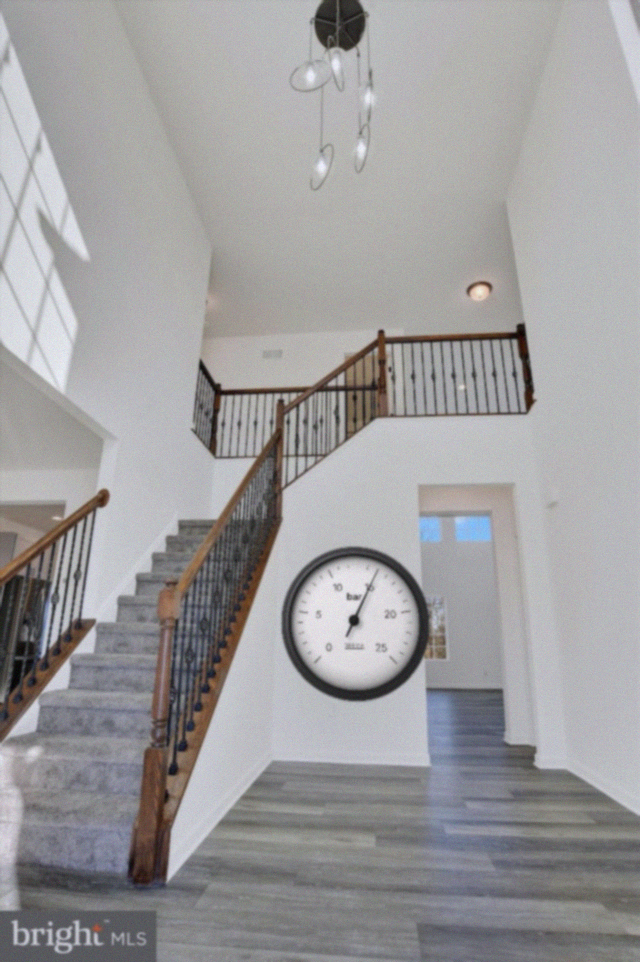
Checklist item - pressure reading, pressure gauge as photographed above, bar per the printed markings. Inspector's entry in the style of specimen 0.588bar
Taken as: 15bar
